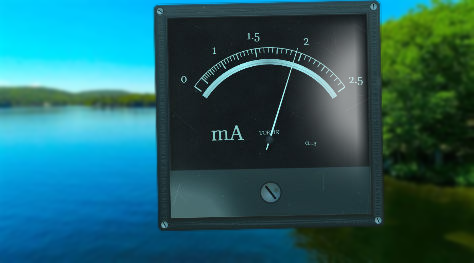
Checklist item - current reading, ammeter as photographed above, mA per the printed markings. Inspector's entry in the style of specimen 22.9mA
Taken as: 1.95mA
